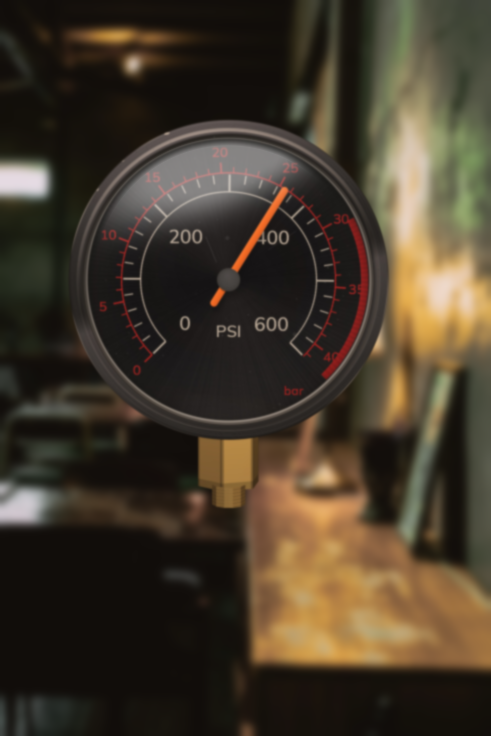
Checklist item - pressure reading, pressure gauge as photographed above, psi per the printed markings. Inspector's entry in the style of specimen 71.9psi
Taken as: 370psi
